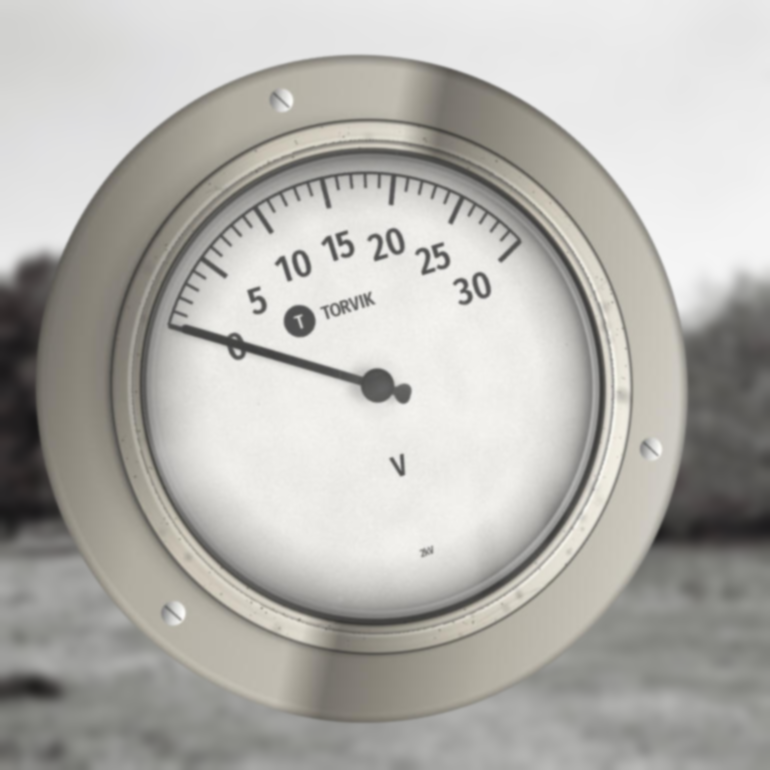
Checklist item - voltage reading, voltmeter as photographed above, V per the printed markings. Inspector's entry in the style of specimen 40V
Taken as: 0V
